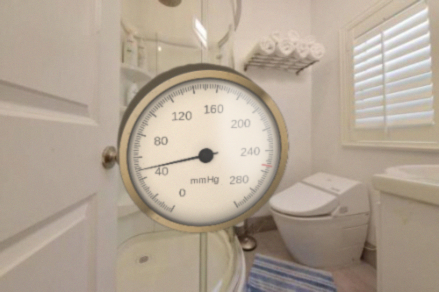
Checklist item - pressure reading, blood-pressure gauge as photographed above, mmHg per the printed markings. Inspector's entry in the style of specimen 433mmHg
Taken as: 50mmHg
